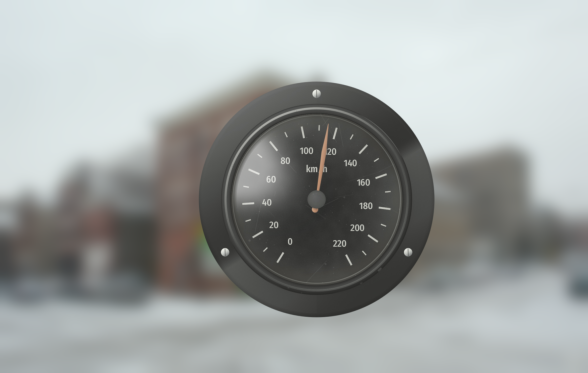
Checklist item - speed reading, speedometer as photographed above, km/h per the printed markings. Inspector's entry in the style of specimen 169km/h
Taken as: 115km/h
